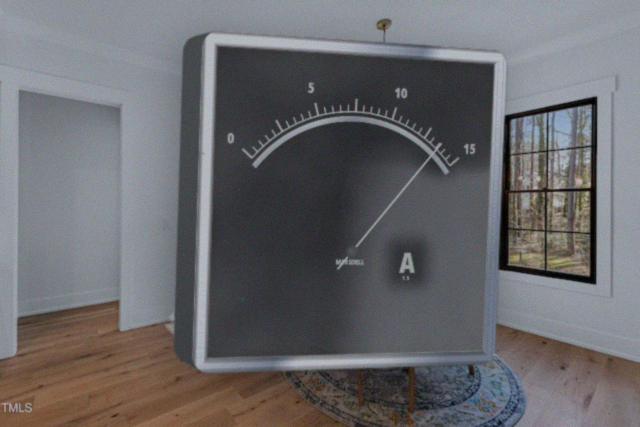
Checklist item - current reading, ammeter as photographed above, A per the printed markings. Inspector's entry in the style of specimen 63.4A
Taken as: 13.5A
